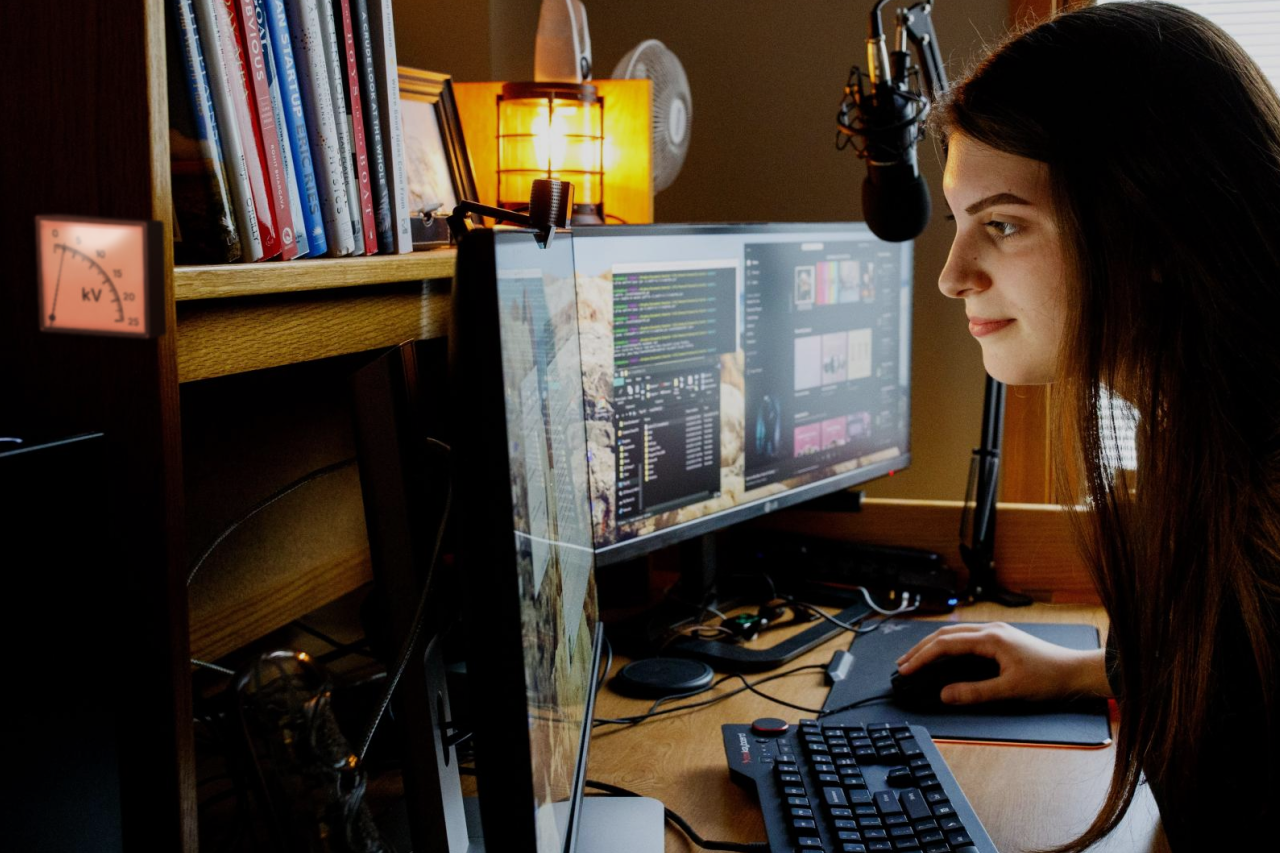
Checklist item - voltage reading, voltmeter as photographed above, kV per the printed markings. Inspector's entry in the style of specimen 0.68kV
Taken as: 2.5kV
